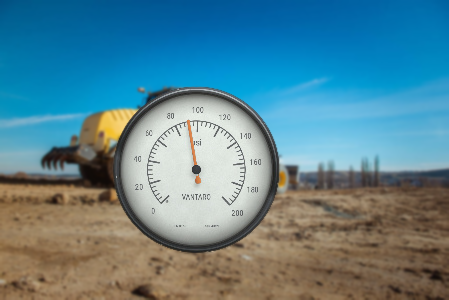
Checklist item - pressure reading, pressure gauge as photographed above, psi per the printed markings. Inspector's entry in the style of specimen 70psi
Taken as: 92psi
